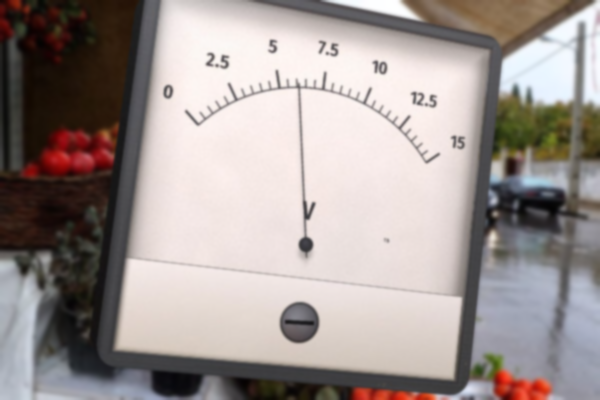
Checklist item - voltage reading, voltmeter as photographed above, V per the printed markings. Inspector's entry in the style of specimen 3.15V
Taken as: 6V
